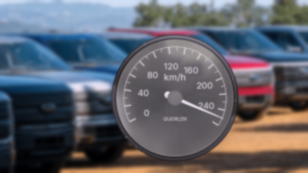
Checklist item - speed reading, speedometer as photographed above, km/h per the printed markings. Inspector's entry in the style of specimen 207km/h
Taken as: 250km/h
